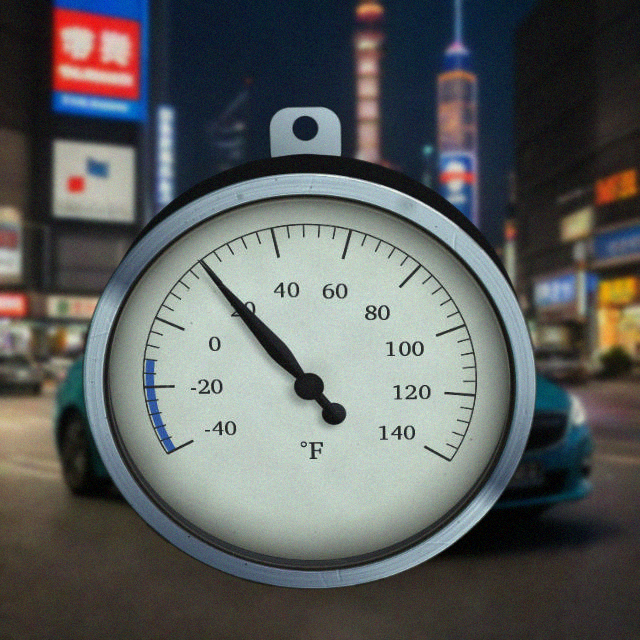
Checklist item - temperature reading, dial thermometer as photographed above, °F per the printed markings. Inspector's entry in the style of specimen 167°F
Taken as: 20°F
